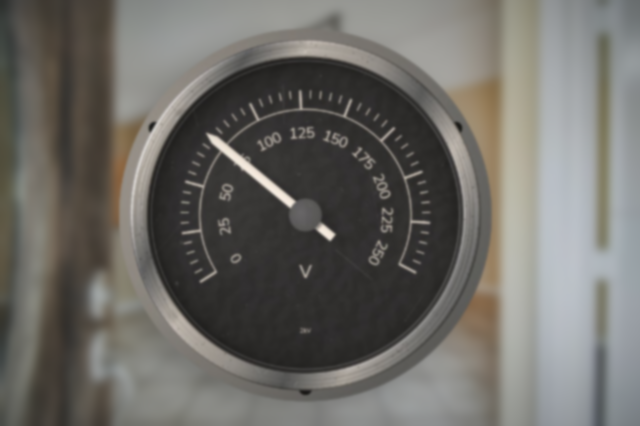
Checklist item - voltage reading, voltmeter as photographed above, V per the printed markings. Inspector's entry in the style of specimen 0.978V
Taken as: 75V
